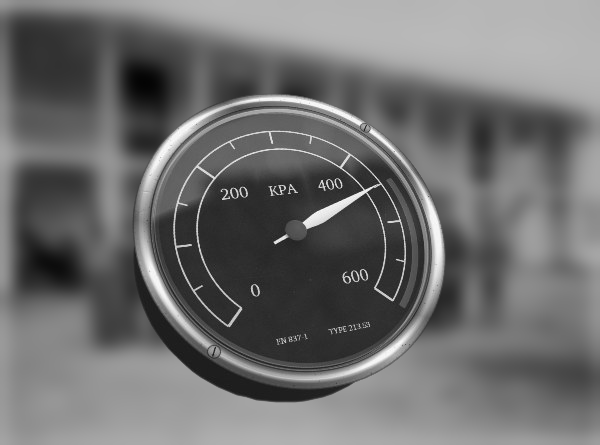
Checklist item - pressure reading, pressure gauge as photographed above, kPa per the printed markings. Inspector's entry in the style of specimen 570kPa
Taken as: 450kPa
